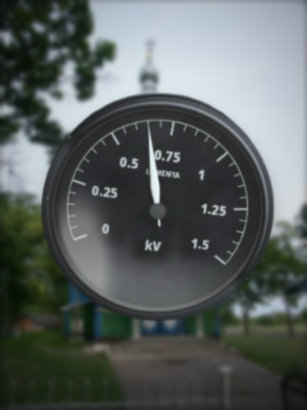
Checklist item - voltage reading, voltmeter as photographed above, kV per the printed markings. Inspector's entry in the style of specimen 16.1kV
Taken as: 0.65kV
